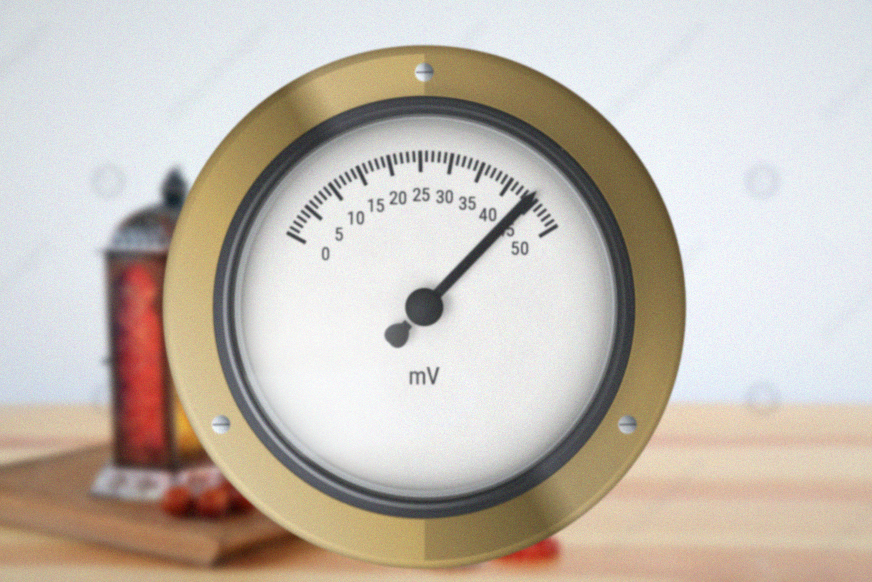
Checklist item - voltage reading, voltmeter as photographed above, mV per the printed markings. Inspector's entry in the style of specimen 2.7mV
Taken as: 44mV
